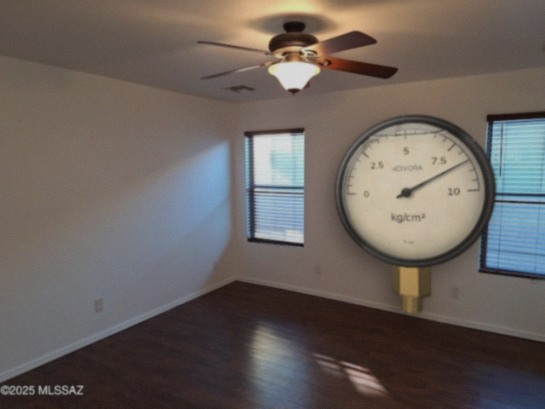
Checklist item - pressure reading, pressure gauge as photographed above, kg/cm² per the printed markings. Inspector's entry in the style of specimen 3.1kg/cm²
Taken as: 8.5kg/cm²
